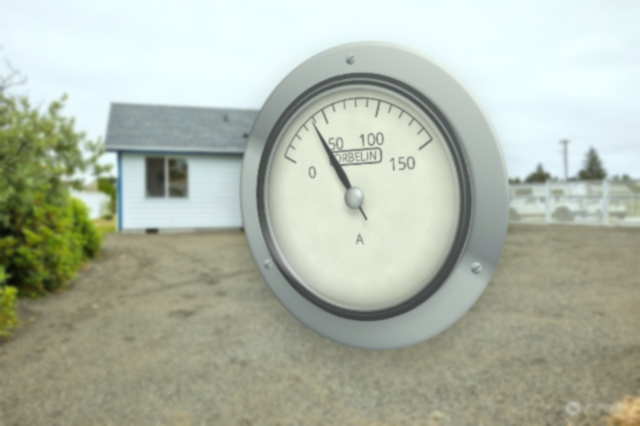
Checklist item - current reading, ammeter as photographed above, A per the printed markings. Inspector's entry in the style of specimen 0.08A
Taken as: 40A
